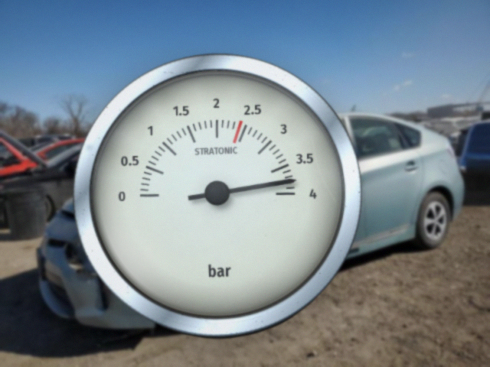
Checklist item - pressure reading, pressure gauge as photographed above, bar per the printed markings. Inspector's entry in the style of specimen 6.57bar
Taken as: 3.8bar
